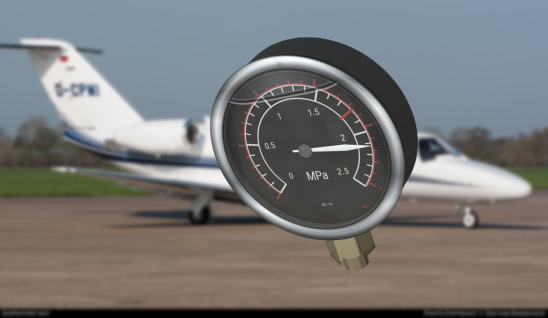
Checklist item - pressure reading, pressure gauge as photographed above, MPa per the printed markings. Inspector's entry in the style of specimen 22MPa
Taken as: 2.1MPa
